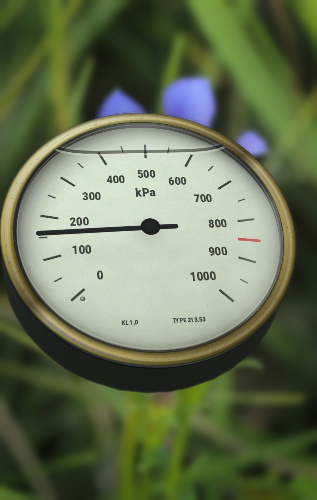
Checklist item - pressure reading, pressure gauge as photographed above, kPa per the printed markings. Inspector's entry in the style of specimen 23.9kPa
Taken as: 150kPa
